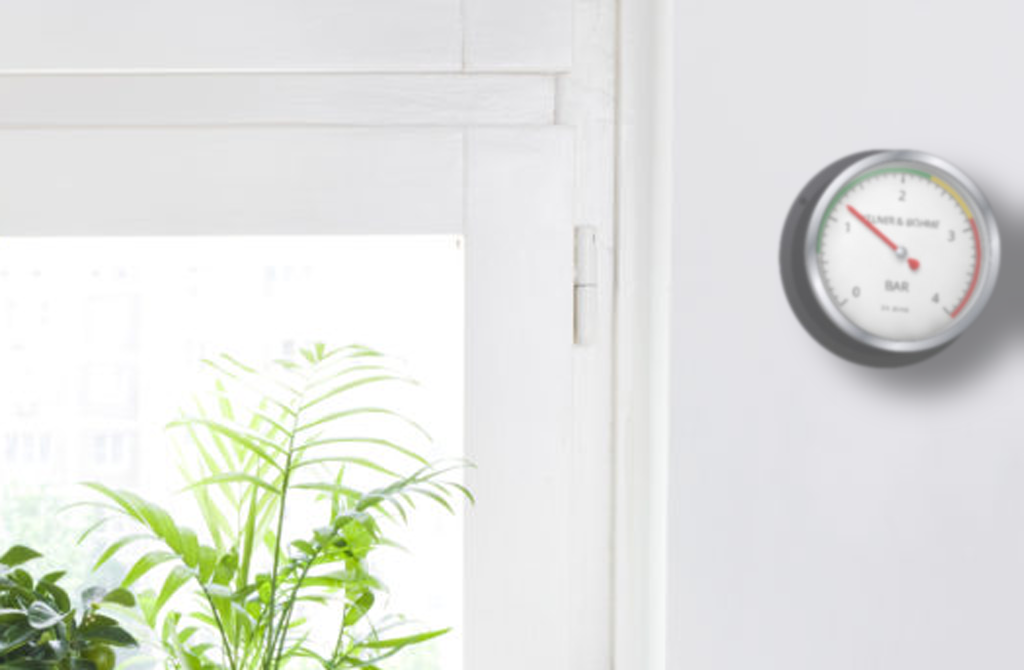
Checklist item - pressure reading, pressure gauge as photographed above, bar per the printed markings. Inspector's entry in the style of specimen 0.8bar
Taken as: 1.2bar
